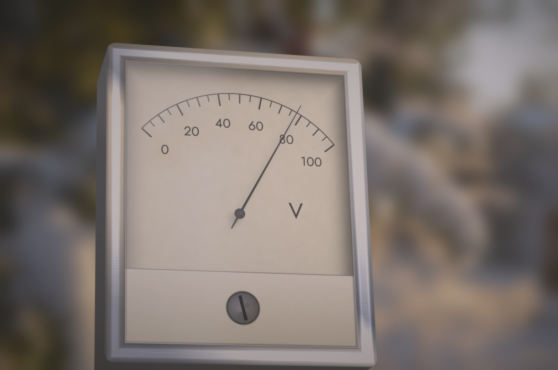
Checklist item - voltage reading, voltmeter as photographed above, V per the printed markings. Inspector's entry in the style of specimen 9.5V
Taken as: 77.5V
